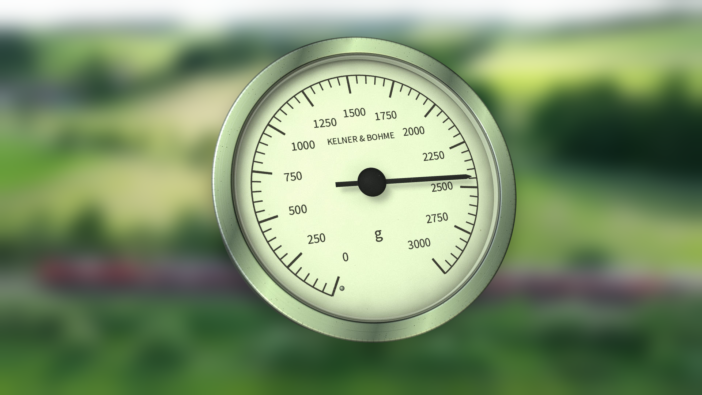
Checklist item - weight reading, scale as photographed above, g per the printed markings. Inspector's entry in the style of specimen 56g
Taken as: 2450g
